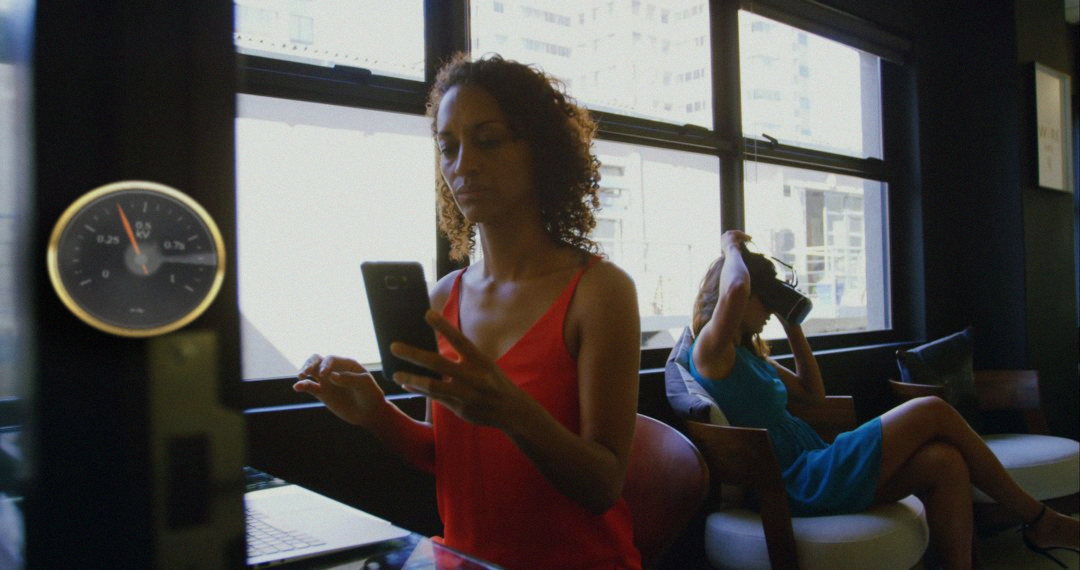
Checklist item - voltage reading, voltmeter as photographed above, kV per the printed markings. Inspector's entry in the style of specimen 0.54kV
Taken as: 0.4kV
